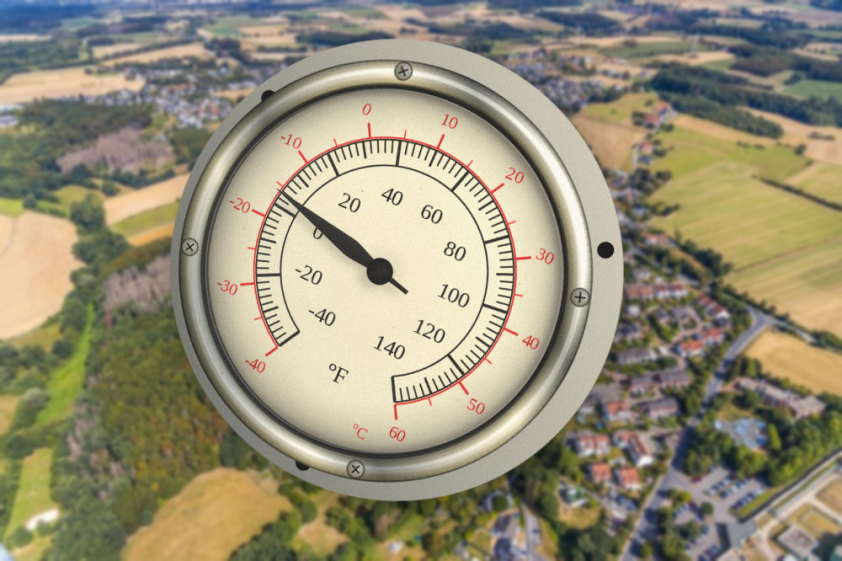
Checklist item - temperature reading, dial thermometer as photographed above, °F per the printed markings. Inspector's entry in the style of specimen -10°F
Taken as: 4°F
